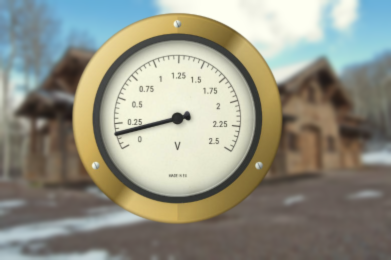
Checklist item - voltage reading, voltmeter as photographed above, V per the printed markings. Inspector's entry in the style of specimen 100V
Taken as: 0.15V
